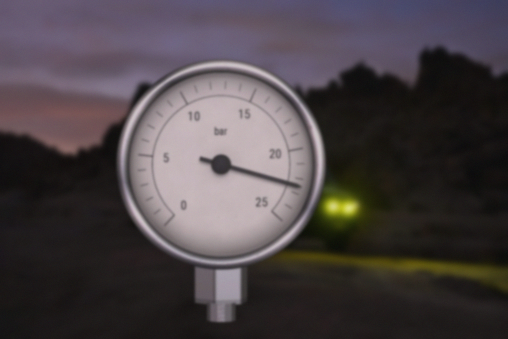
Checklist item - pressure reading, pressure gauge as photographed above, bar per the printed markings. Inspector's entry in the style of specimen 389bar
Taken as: 22.5bar
